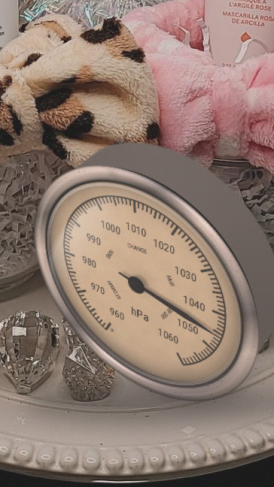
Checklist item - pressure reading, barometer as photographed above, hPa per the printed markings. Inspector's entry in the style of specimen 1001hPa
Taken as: 1045hPa
